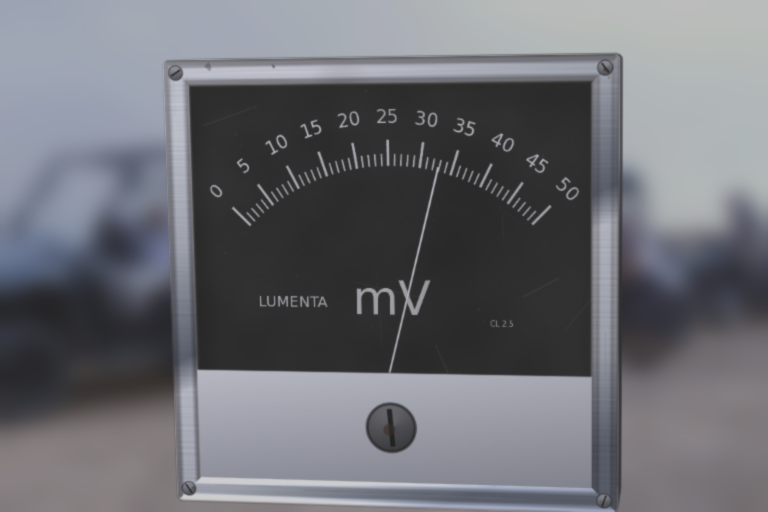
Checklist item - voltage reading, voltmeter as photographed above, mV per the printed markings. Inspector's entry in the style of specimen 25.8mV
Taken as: 33mV
